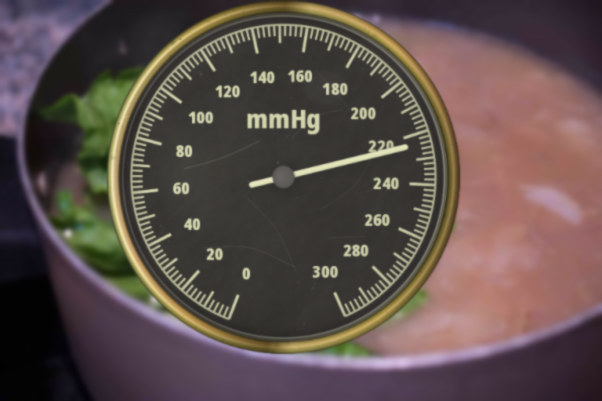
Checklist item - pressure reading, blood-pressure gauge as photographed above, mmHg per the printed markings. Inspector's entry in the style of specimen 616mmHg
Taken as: 224mmHg
